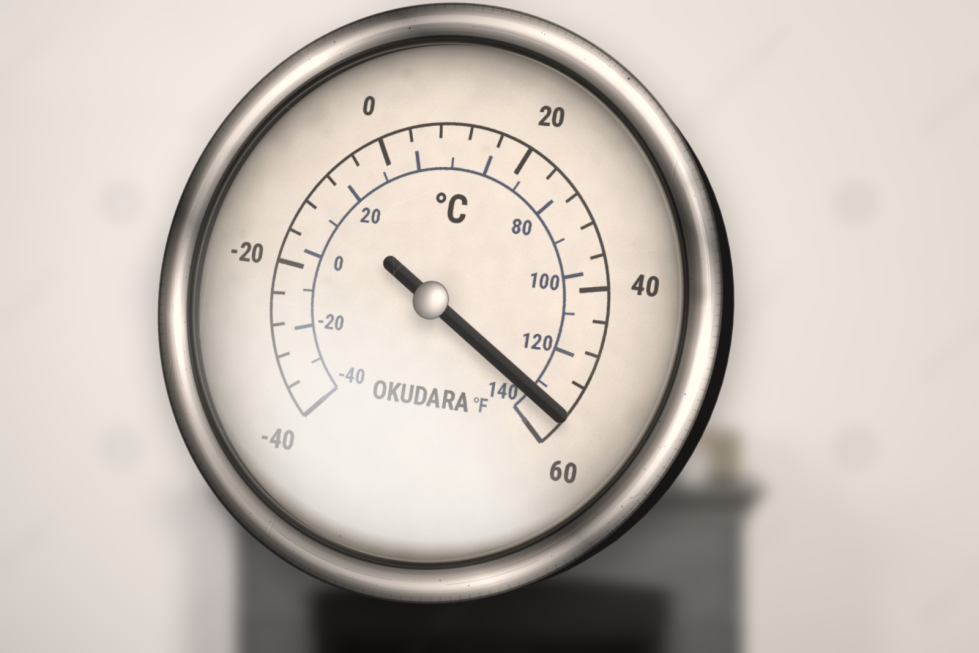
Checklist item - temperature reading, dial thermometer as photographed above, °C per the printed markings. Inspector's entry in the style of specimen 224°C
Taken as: 56°C
